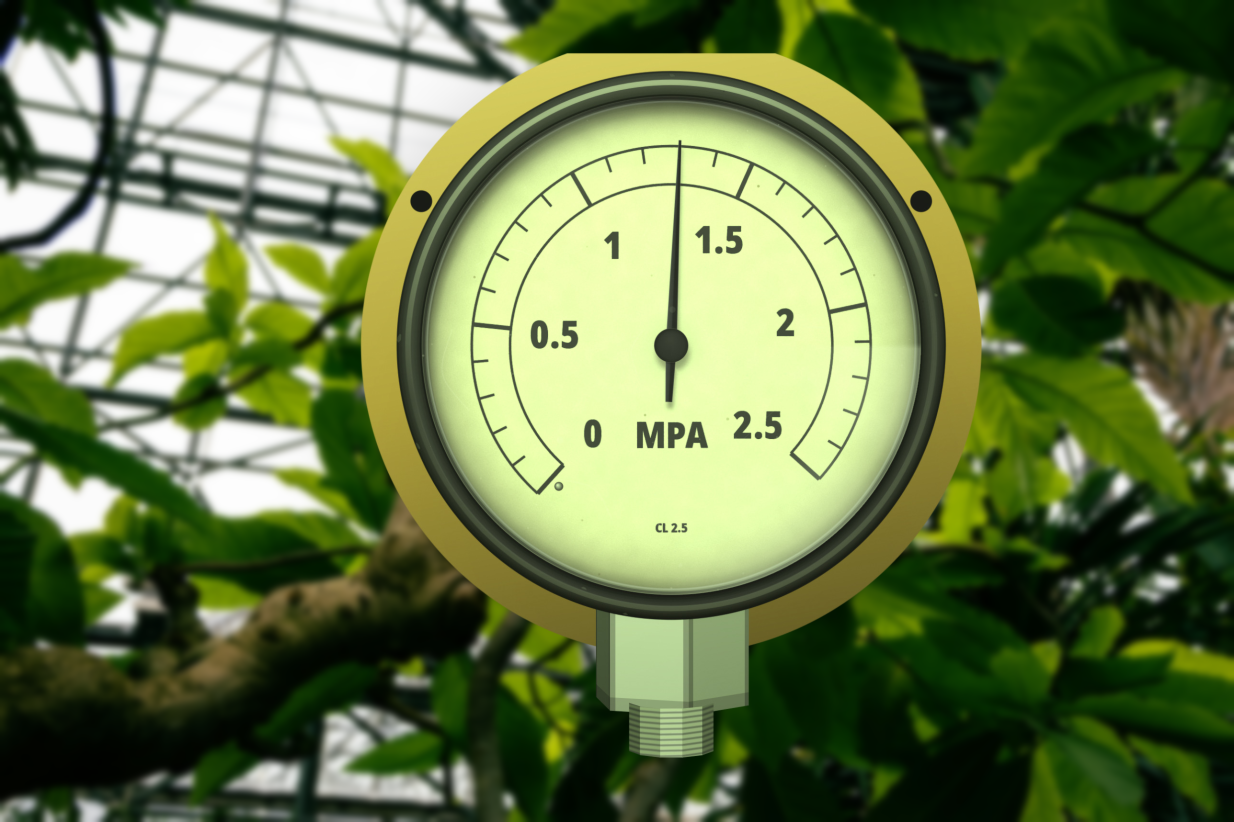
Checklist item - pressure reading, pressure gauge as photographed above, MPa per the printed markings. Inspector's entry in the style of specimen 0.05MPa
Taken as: 1.3MPa
